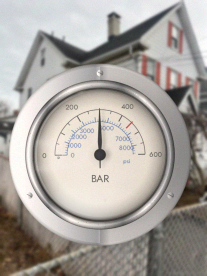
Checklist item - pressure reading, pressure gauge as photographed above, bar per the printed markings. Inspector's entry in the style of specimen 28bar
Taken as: 300bar
